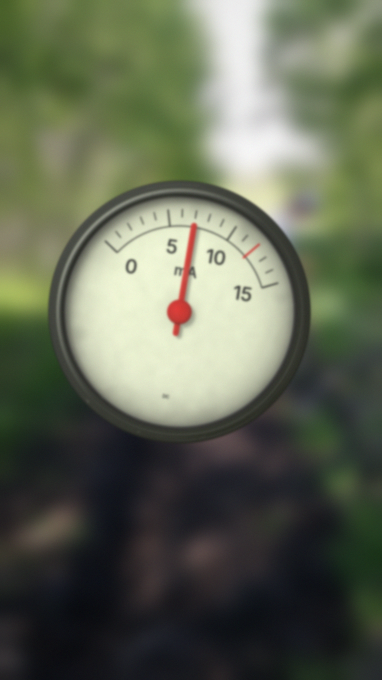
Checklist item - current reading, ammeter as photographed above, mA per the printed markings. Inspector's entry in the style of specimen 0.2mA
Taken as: 7mA
